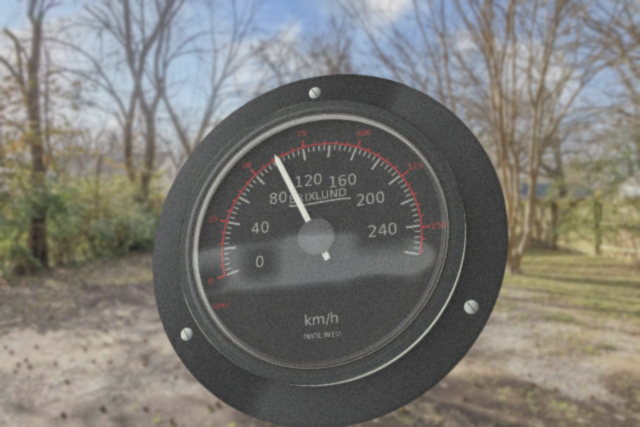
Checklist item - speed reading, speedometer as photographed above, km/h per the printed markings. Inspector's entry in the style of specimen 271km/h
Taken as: 100km/h
